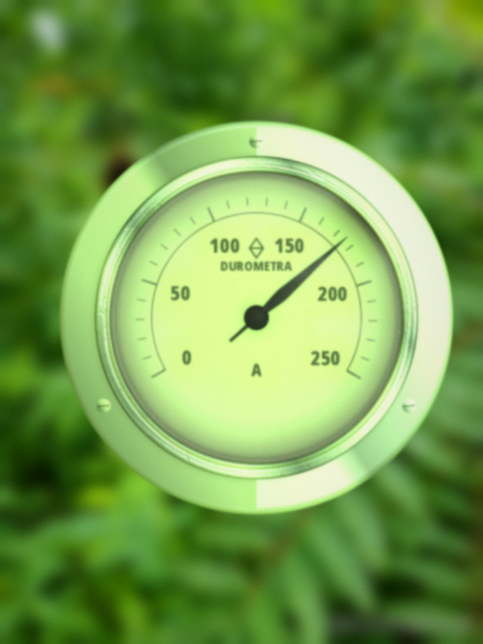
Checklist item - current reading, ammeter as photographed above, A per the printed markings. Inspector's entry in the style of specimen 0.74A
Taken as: 175A
